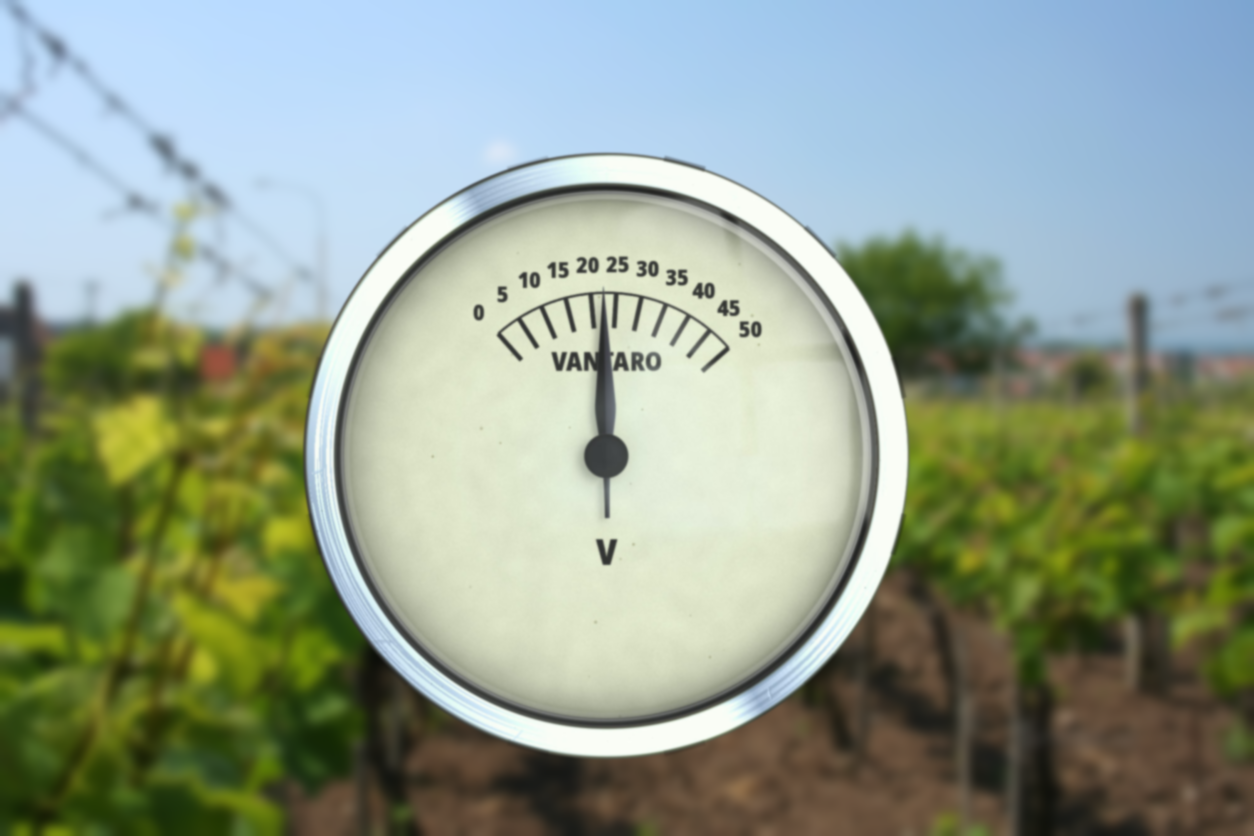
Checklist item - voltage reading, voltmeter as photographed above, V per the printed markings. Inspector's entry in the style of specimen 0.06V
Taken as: 22.5V
